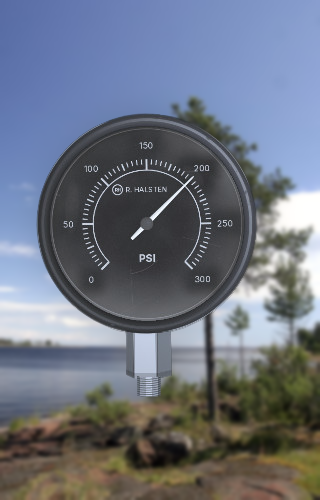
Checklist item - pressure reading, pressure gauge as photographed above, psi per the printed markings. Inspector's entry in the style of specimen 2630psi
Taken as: 200psi
